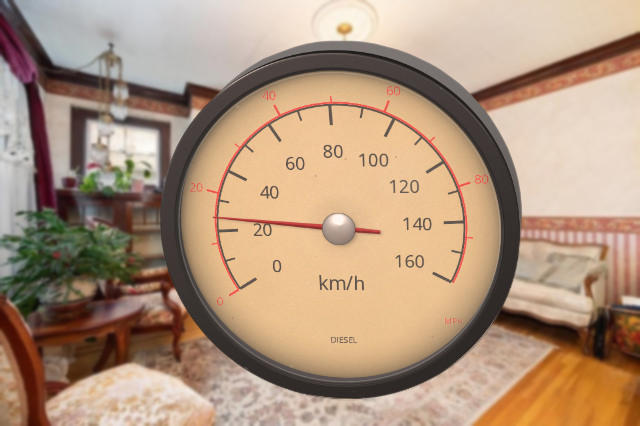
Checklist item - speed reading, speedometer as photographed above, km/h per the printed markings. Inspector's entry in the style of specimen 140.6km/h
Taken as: 25km/h
